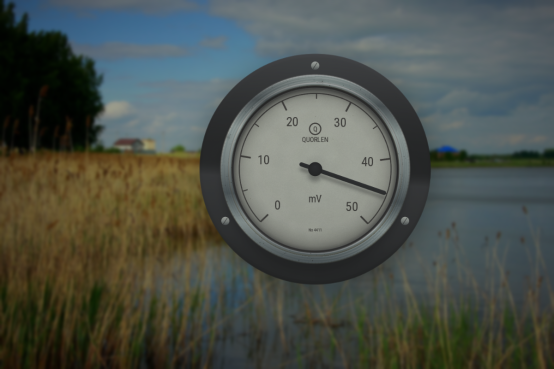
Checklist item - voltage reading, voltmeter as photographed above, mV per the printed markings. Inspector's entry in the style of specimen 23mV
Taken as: 45mV
